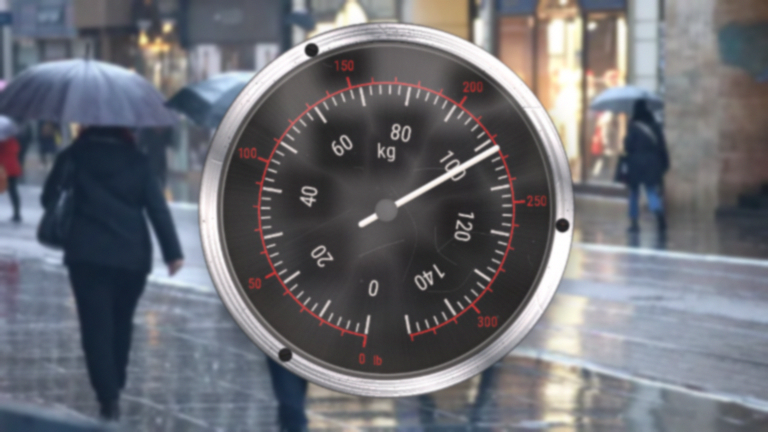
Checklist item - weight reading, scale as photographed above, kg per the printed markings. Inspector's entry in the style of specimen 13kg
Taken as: 102kg
